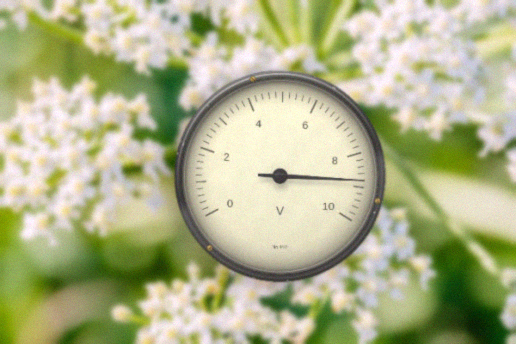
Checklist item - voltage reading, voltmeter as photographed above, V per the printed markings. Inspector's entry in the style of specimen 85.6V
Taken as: 8.8V
